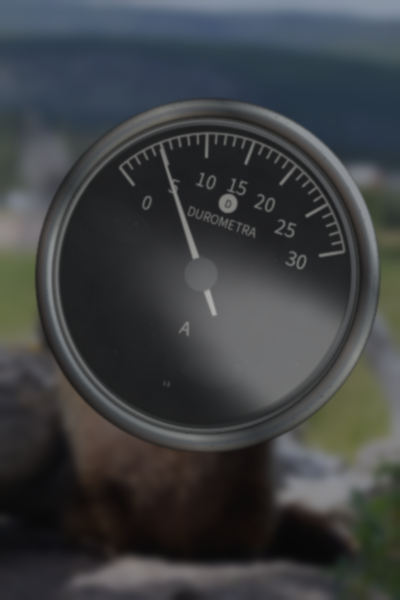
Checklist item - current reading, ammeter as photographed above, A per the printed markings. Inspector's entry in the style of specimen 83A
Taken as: 5A
